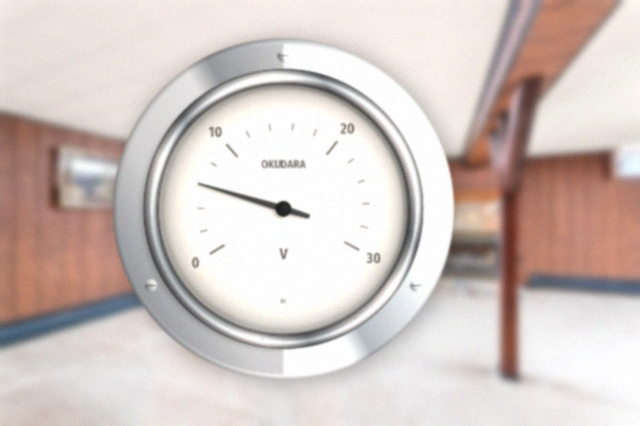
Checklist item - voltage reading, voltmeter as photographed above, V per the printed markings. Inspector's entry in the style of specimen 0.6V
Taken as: 6V
